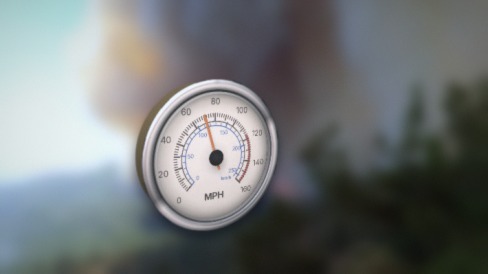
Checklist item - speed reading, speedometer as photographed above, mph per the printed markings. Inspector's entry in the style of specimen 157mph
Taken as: 70mph
